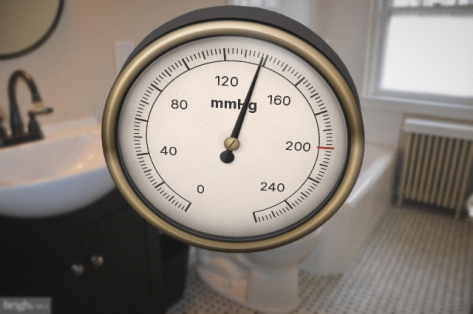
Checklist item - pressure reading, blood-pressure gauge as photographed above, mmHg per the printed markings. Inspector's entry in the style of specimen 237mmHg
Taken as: 138mmHg
